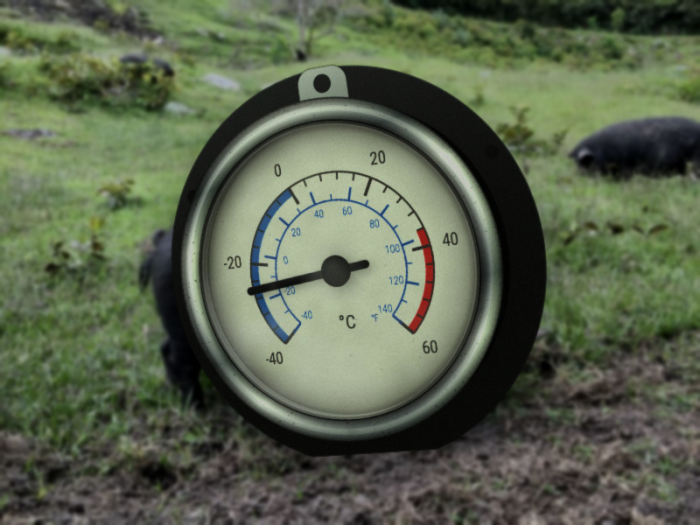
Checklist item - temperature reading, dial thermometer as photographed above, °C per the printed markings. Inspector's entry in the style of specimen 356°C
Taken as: -26°C
